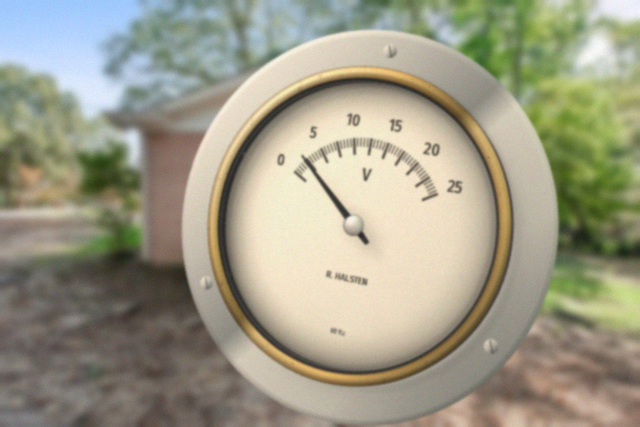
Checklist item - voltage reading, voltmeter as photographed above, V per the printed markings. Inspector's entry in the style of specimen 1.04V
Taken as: 2.5V
